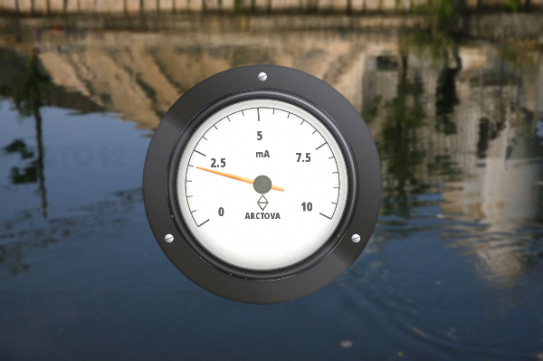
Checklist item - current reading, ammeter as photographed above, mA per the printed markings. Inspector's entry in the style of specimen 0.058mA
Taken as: 2mA
